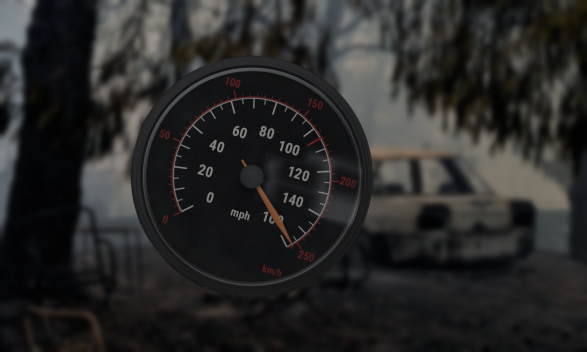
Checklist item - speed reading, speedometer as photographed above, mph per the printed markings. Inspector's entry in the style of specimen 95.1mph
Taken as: 157.5mph
